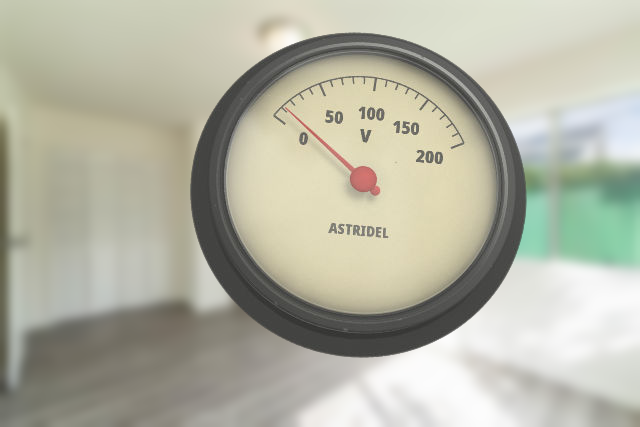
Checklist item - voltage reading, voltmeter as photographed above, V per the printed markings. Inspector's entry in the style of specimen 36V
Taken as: 10V
